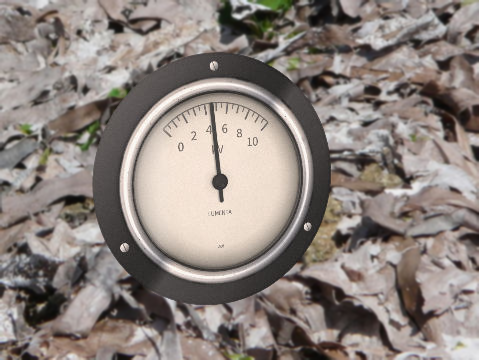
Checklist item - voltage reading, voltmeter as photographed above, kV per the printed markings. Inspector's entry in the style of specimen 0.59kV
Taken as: 4.5kV
